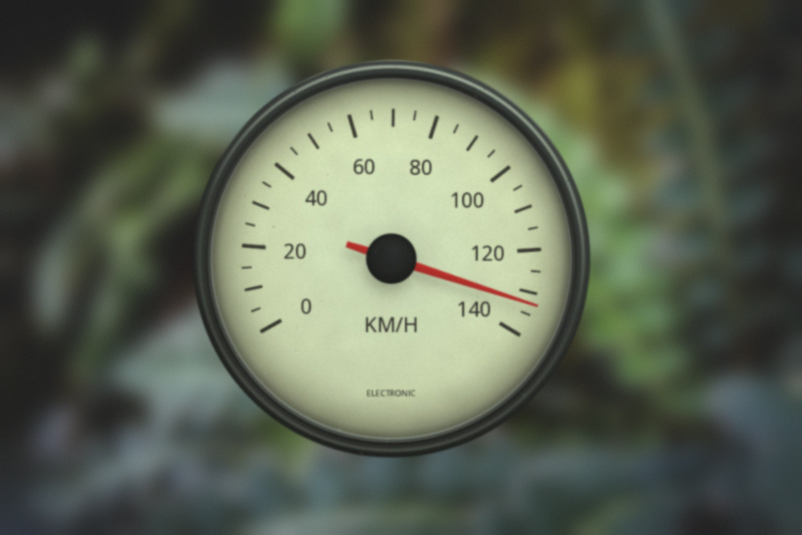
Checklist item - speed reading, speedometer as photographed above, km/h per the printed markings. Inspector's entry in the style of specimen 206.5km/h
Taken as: 132.5km/h
